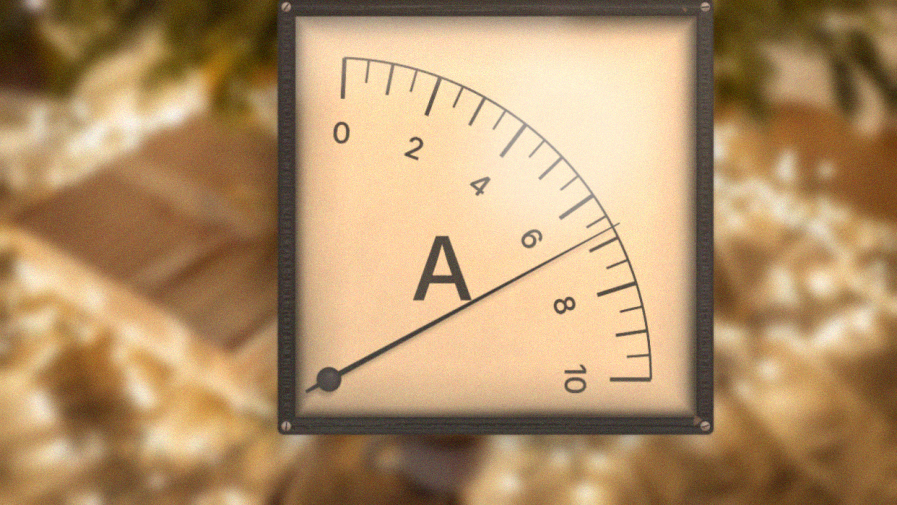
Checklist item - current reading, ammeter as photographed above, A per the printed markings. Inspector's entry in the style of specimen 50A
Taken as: 6.75A
